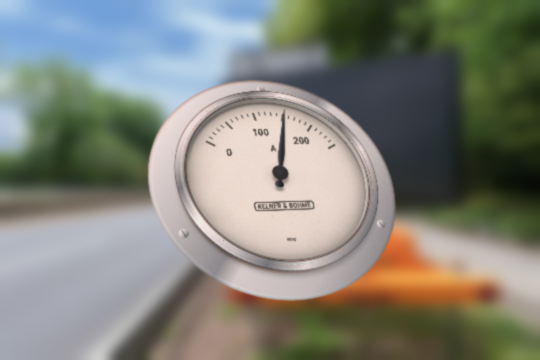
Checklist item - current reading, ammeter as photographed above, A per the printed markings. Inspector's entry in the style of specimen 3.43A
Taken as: 150A
